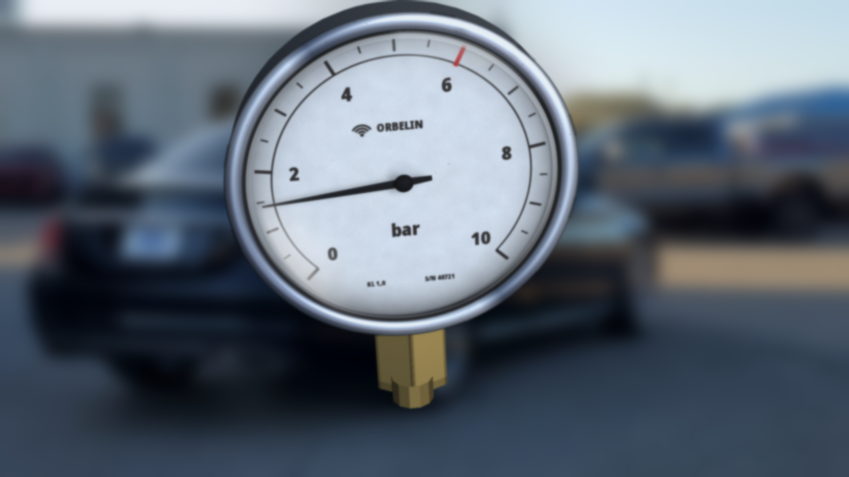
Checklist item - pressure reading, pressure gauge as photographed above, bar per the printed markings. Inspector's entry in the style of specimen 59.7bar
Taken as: 1.5bar
